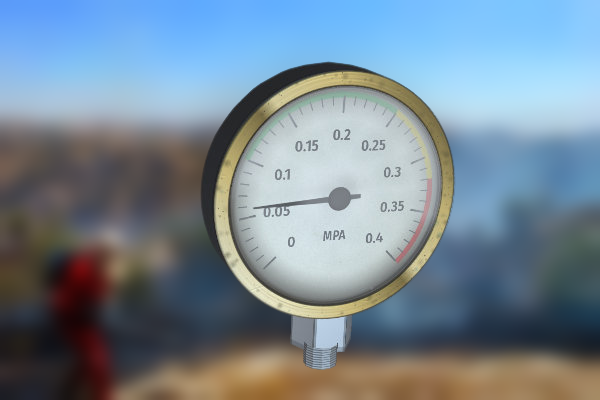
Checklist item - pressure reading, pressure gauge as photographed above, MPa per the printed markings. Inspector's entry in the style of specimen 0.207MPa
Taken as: 0.06MPa
